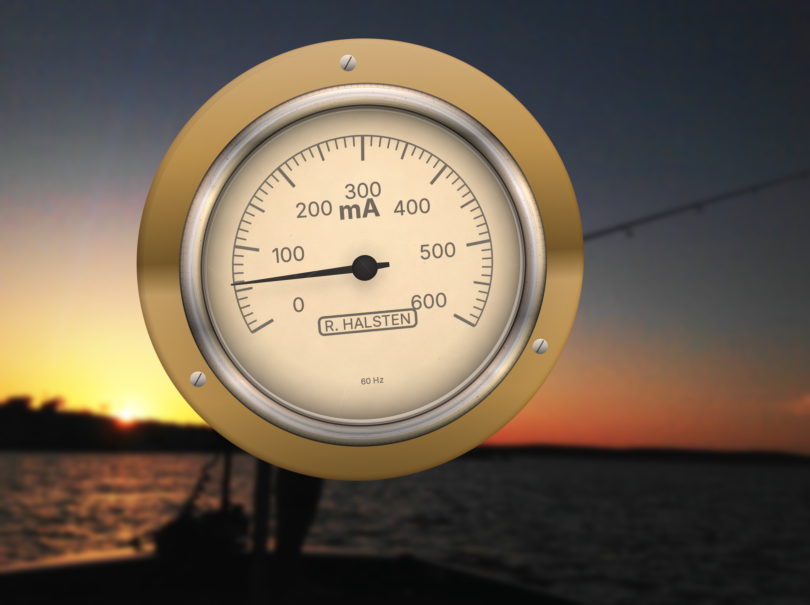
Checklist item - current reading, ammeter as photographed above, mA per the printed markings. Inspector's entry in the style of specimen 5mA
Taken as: 60mA
